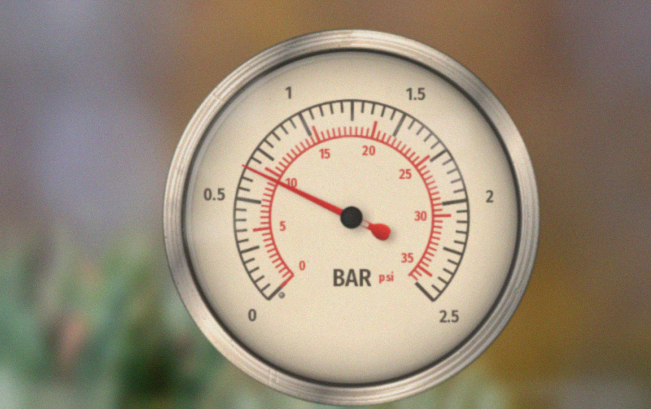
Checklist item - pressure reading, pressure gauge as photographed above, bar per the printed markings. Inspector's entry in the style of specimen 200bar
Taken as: 0.65bar
